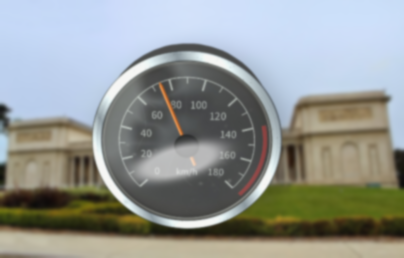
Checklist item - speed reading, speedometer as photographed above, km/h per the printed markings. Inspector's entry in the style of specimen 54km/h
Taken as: 75km/h
